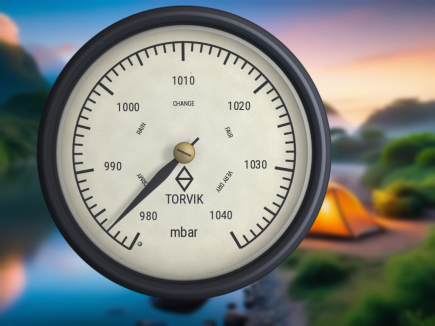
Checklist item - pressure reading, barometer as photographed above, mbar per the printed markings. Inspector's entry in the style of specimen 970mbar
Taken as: 983mbar
